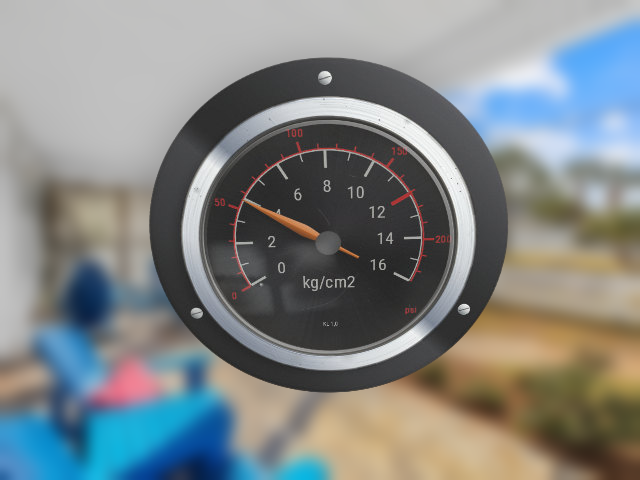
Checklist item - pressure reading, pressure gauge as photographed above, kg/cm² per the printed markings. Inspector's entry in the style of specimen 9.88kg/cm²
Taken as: 4kg/cm²
